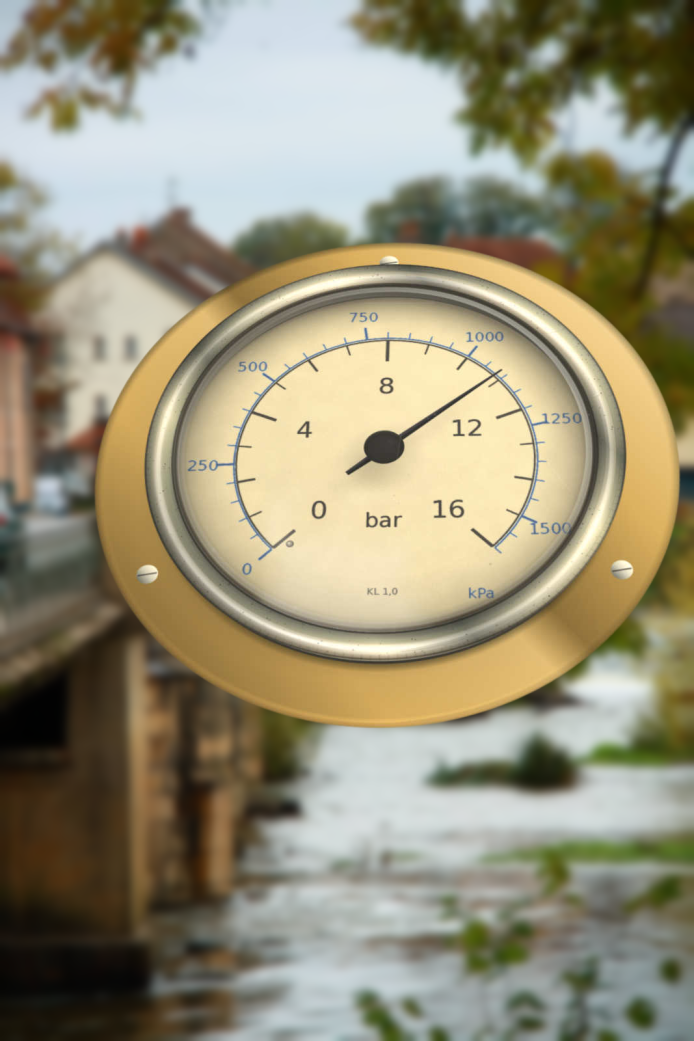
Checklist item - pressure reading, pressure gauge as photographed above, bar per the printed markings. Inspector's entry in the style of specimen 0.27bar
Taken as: 11bar
